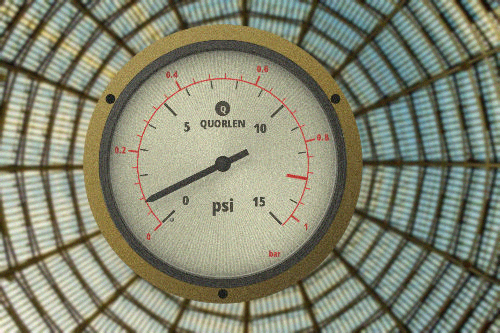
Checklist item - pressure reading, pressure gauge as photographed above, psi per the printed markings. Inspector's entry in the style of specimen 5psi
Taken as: 1psi
